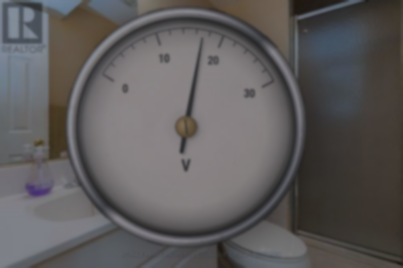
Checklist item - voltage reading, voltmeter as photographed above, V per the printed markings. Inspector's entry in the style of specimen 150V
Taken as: 17V
